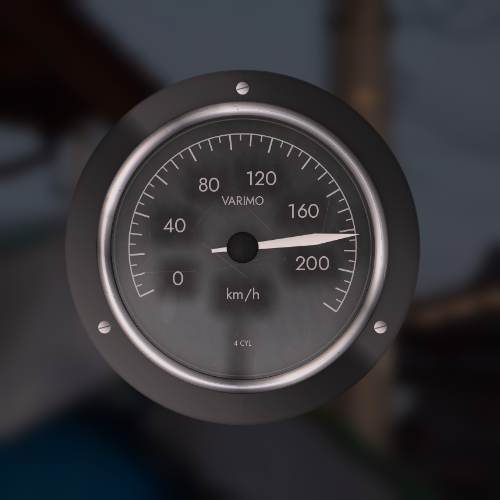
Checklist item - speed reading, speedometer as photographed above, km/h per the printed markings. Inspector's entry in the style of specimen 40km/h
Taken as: 182.5km/h
